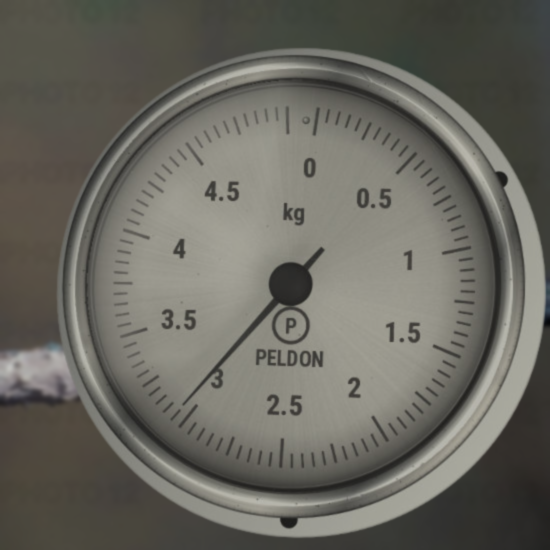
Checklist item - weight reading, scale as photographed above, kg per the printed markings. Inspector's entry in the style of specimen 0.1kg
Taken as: 3.05kg
